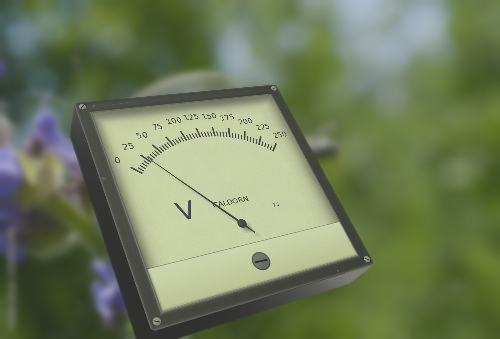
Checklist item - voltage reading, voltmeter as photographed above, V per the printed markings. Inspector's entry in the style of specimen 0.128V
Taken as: 25V
